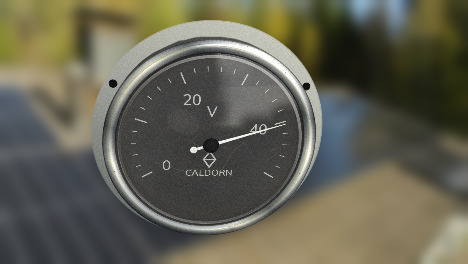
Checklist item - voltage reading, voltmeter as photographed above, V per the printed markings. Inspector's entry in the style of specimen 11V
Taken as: 40V
